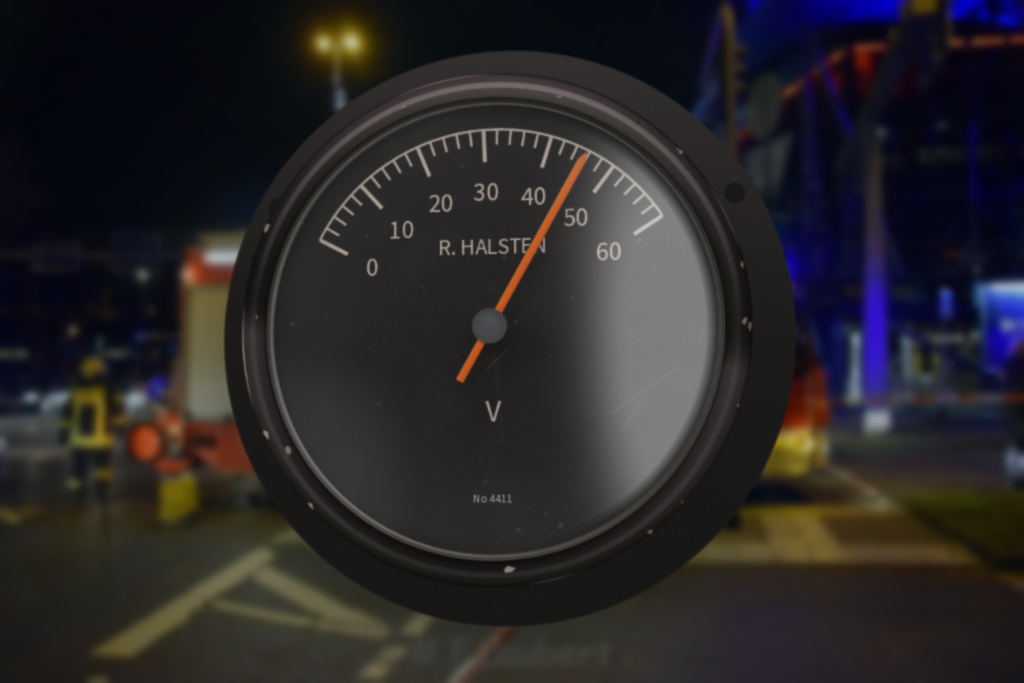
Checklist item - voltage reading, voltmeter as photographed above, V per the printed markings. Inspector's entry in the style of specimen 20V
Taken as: 46V
